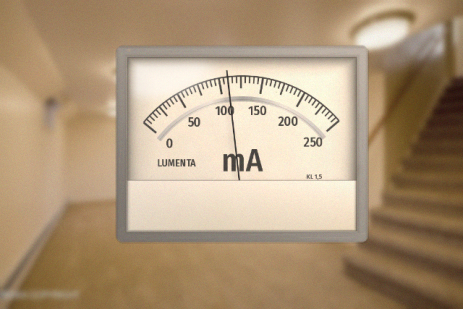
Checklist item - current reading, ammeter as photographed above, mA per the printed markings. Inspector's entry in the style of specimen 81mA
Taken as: 110mA
